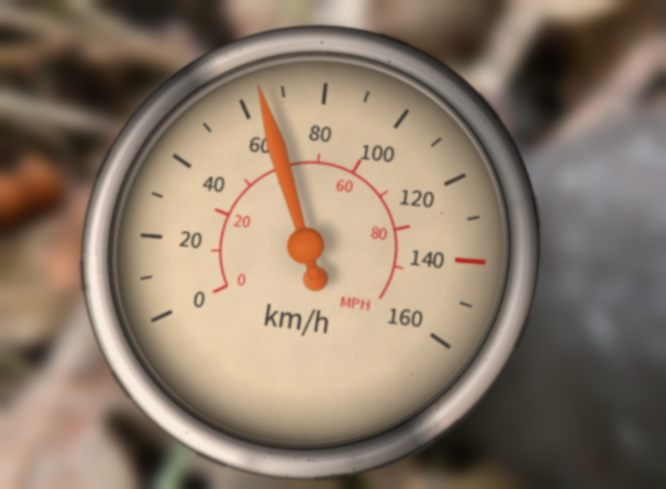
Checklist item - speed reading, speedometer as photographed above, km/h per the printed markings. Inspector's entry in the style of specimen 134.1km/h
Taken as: 65km/h
